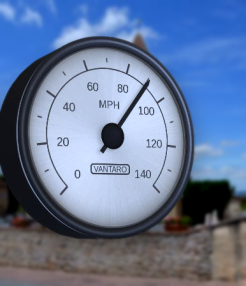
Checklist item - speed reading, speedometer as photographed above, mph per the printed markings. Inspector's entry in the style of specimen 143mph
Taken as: 90mph
